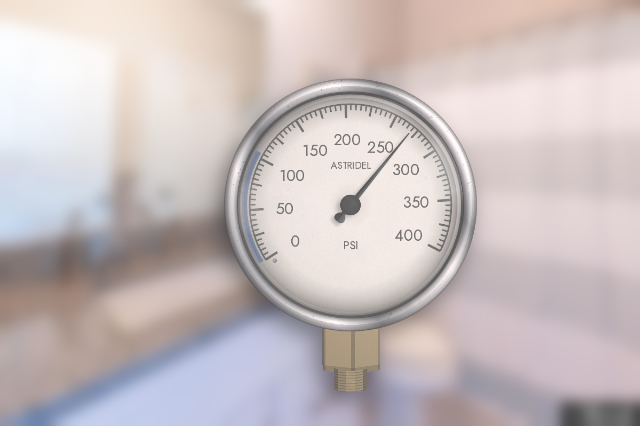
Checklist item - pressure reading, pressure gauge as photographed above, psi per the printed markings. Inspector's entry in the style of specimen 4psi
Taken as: 270psi
